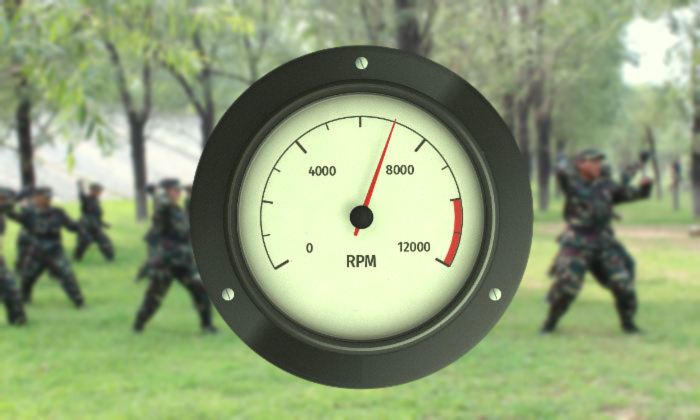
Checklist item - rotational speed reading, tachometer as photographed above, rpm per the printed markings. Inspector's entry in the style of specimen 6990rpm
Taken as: 7000rpm
